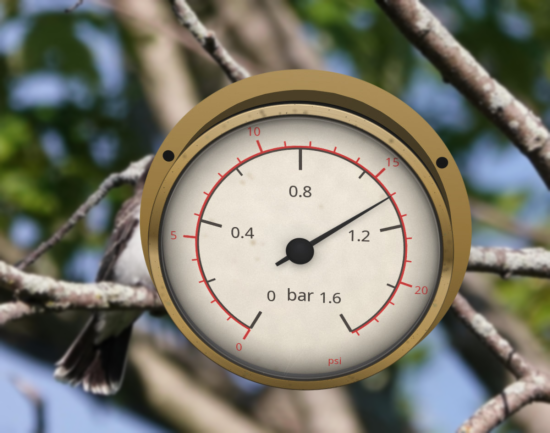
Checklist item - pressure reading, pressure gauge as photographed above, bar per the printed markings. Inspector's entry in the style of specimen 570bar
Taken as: 1.1bar
